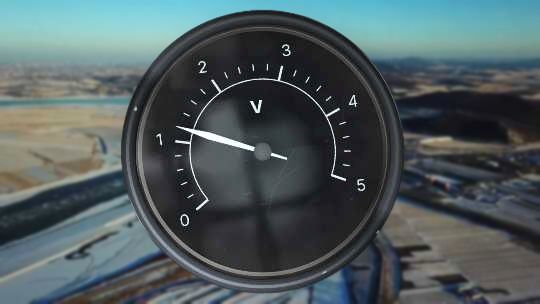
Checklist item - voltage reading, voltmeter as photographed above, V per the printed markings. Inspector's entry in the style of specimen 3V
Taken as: 1.2V
